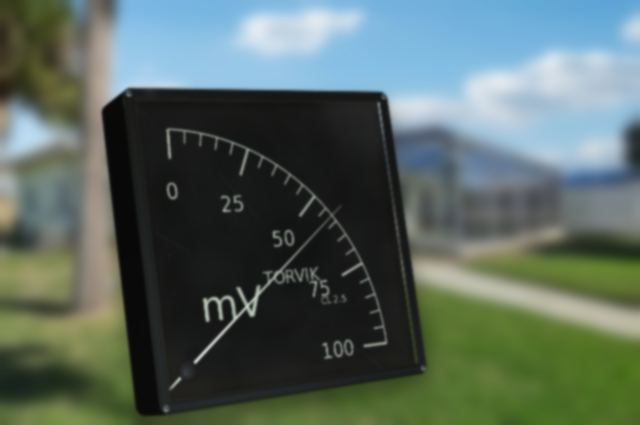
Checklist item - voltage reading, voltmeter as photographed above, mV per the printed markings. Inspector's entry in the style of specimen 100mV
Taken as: 57.5mV
